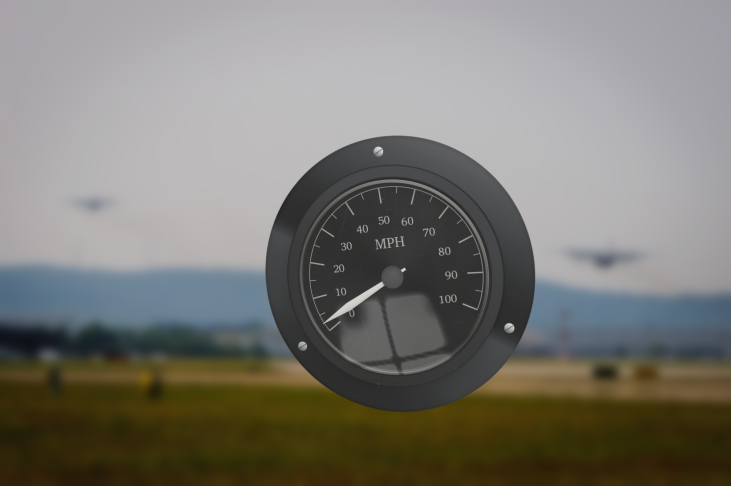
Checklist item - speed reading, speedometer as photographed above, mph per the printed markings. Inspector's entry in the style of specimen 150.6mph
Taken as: 2.5mph
